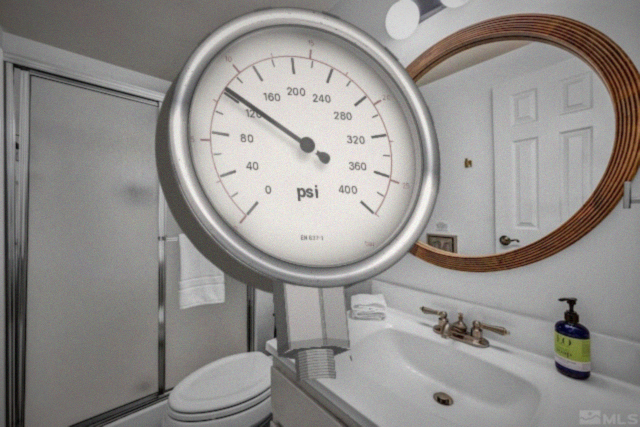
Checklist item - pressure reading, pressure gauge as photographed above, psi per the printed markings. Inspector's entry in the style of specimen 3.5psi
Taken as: 120psi
